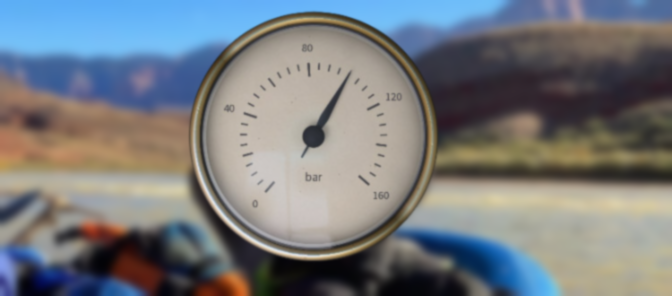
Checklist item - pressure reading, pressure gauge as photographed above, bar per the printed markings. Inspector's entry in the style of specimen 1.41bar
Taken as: 100bar
